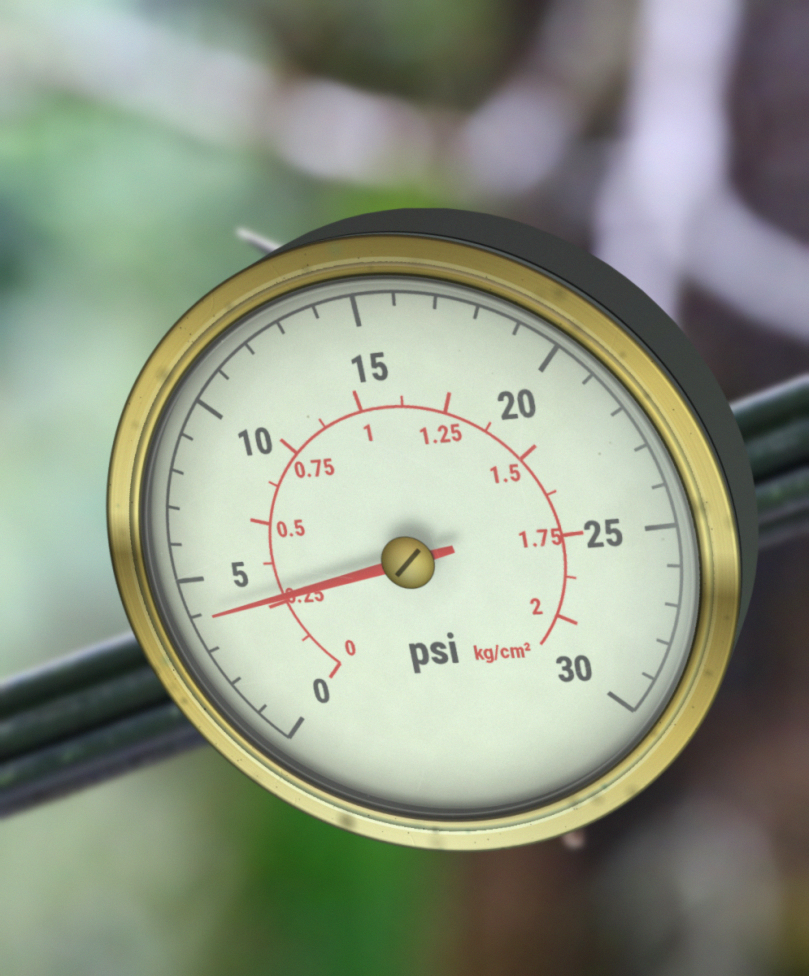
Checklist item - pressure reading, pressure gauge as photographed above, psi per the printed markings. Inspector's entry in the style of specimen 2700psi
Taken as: 4psi
